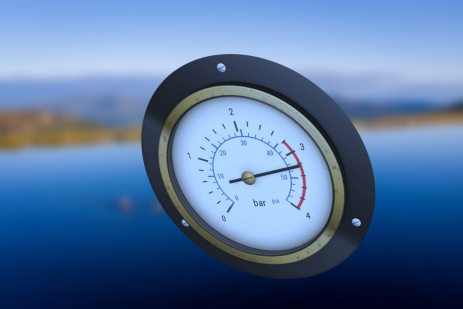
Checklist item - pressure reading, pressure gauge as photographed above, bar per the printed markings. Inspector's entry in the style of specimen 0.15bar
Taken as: 3.2bar
